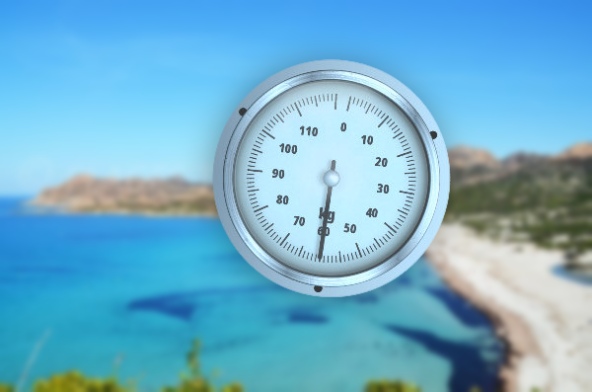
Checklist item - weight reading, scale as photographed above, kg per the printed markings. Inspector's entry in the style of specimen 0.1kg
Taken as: 60kg
